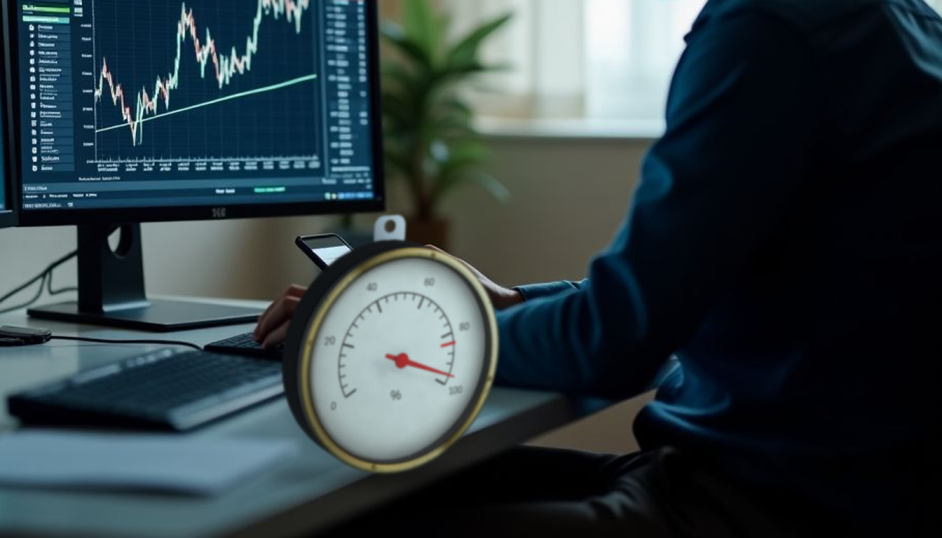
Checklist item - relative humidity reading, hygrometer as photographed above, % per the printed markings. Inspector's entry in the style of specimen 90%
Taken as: 96%
